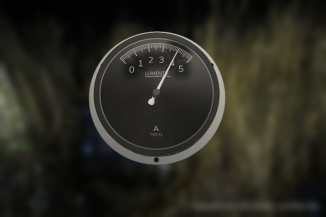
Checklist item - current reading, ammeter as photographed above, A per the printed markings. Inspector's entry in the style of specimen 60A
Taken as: 4A
